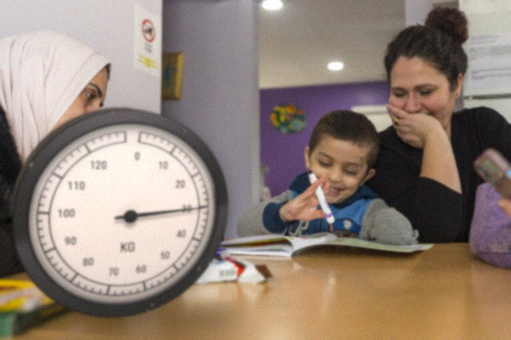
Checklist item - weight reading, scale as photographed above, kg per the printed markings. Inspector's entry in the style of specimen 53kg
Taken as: 30kg
